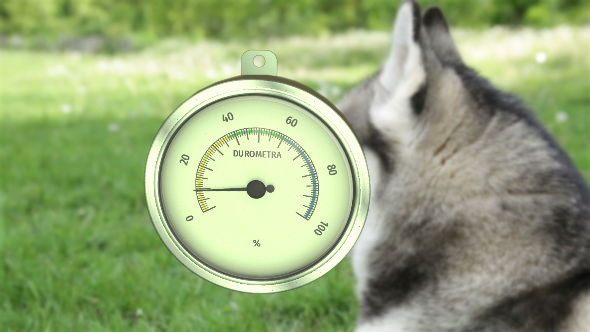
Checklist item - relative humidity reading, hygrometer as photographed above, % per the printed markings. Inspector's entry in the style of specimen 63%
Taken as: 10%
